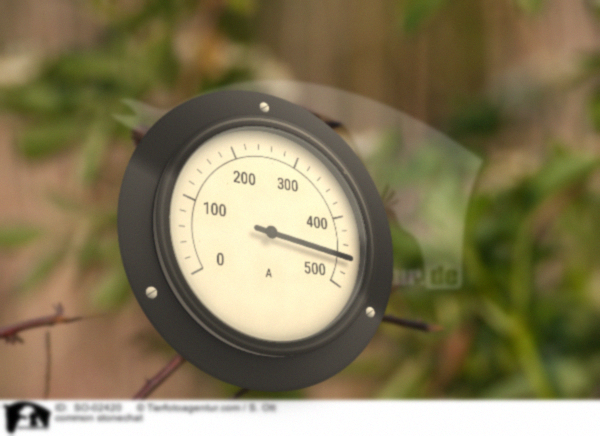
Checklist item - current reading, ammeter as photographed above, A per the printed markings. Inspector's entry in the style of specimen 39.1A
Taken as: 460A
